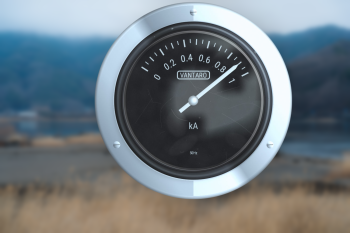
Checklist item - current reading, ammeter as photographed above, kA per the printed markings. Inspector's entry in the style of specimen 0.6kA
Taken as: 0.9kA
